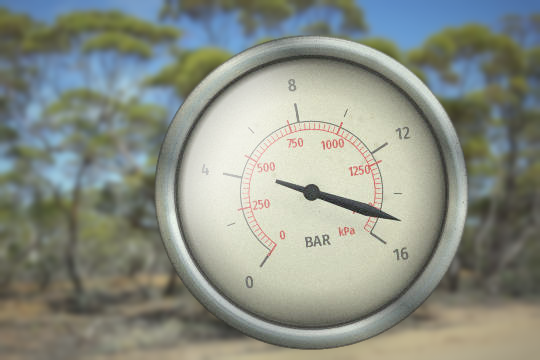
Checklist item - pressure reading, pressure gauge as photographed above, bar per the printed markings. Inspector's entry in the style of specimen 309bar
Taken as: 15bar
